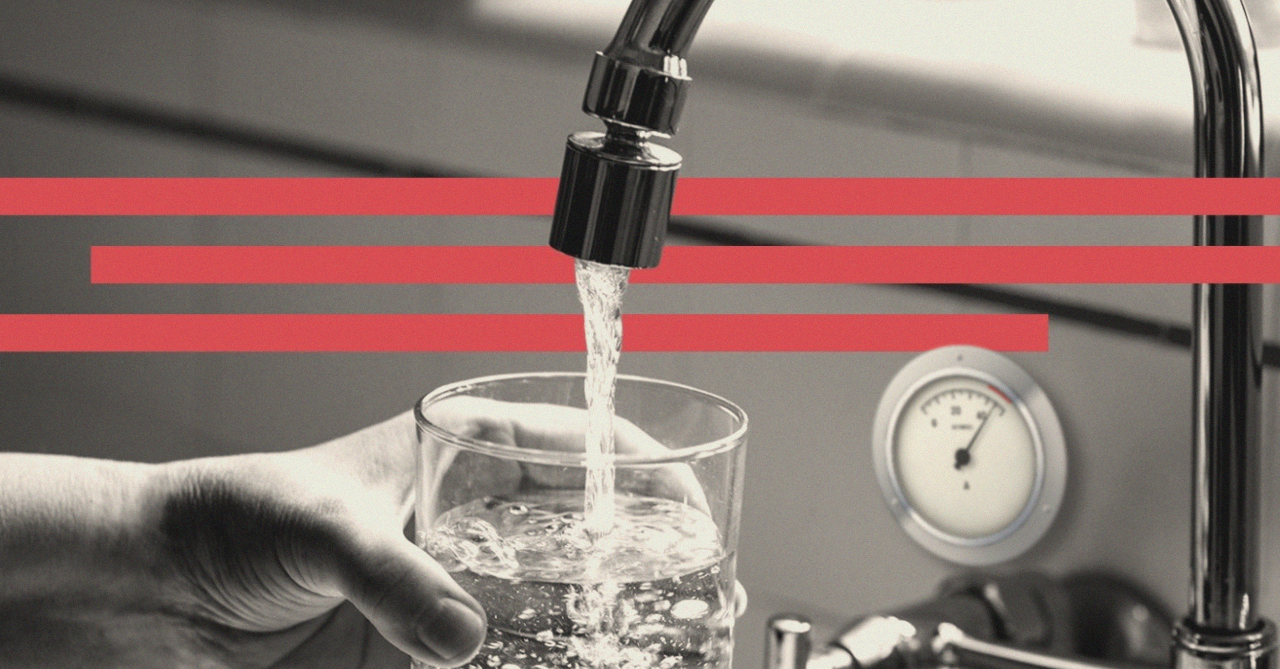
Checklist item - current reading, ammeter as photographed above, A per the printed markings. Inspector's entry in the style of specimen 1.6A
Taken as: 45A
